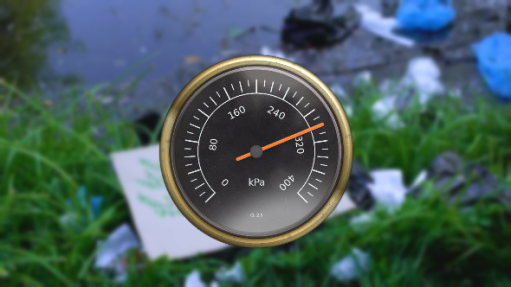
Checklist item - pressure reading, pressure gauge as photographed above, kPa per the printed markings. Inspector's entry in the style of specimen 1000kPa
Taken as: 300kPa
